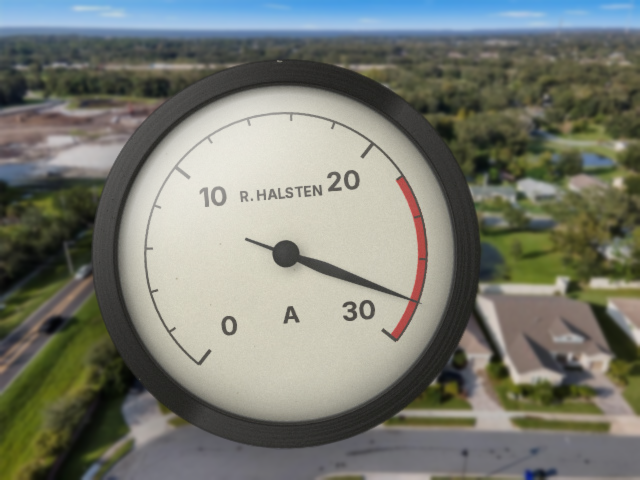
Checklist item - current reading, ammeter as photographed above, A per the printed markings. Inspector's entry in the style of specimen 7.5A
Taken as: 28A
